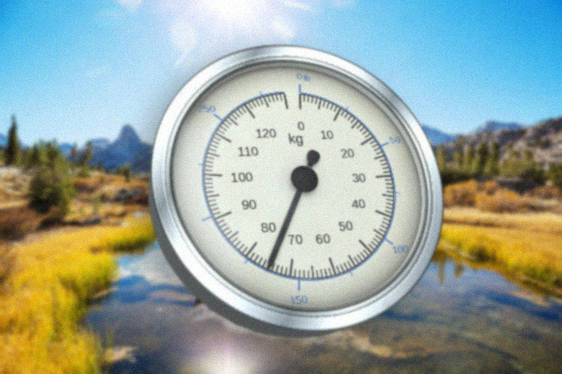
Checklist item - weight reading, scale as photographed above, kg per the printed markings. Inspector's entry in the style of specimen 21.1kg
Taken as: 75kg
